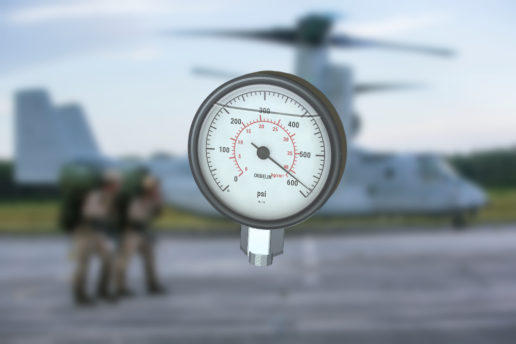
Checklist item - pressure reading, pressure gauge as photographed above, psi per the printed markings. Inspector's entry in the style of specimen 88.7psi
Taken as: 580psi
